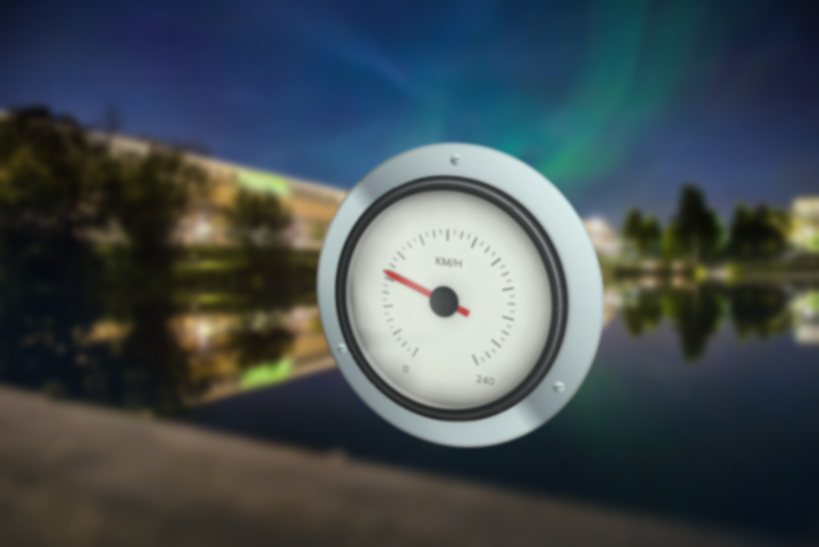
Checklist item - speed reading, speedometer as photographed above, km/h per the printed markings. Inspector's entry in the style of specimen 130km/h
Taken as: 65km/h
